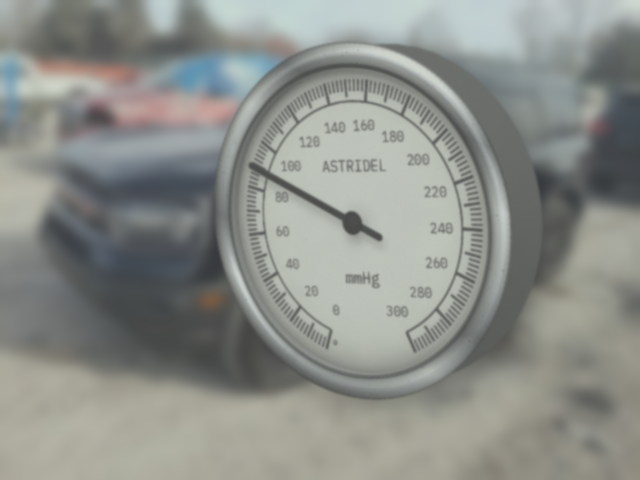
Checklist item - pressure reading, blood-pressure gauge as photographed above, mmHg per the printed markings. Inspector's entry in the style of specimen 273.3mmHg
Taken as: 90mmHg
